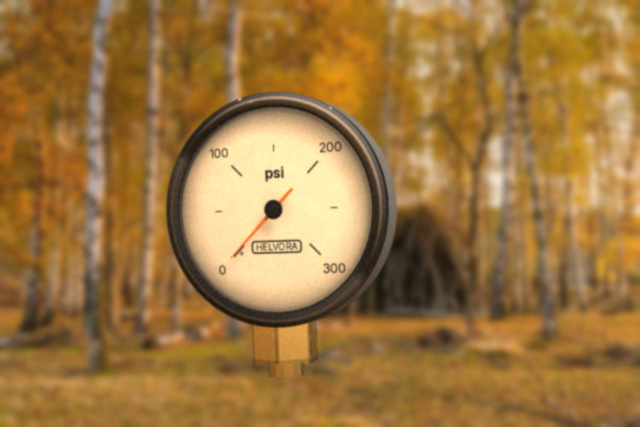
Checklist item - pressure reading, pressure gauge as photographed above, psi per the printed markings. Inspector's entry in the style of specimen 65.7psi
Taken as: 0psi
